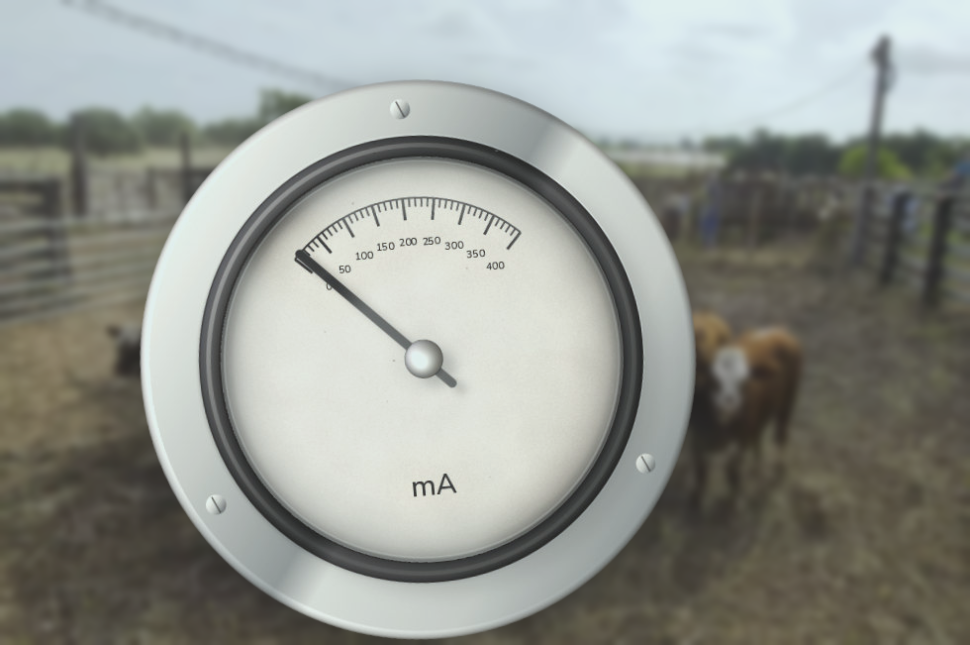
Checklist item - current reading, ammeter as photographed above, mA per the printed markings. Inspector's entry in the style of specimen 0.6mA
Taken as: 10mA
